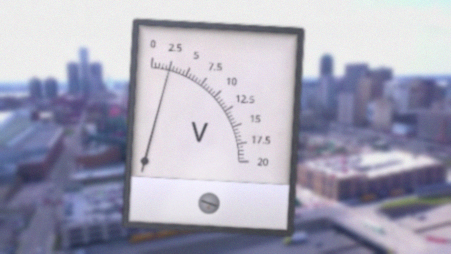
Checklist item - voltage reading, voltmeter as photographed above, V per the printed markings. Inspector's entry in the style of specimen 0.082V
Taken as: 2.5V
